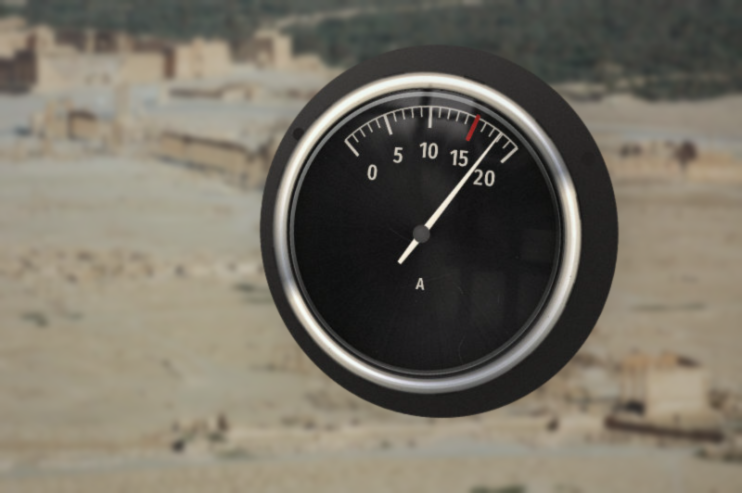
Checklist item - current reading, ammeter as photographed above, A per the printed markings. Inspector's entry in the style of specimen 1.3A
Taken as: 18A
